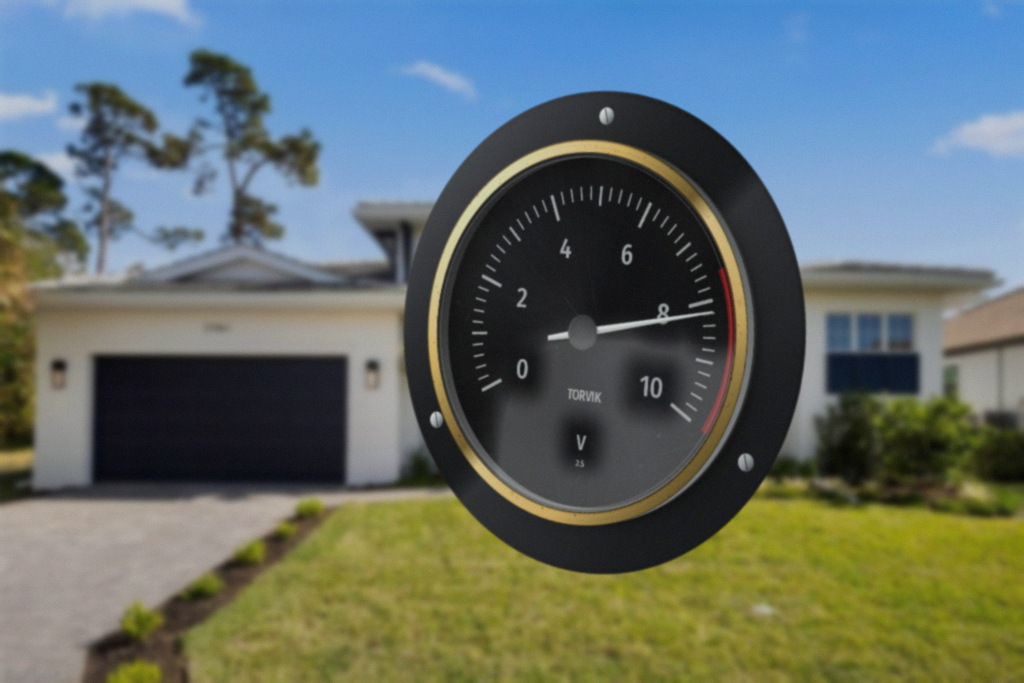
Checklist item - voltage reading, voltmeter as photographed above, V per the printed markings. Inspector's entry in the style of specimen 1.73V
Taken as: 8.2V
